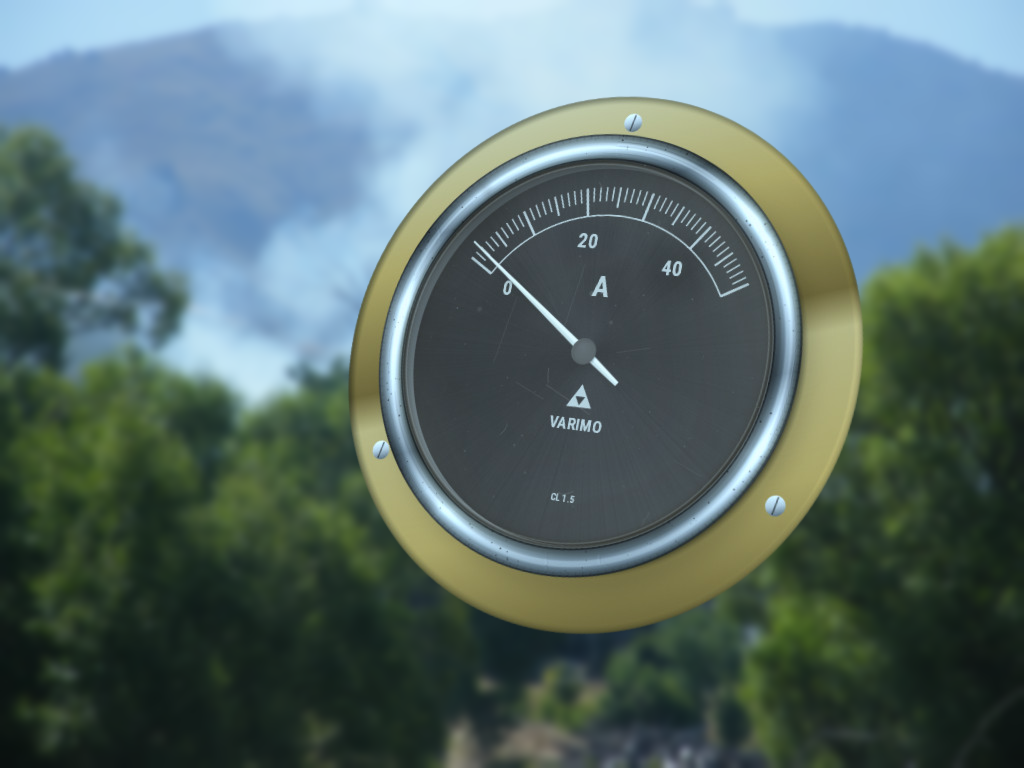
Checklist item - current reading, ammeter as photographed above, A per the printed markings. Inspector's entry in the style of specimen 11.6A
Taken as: 2A
